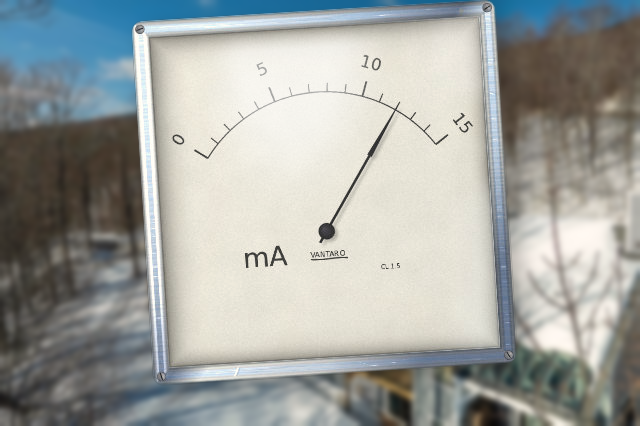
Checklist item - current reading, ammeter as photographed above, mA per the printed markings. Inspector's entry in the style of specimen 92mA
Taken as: 12mA
